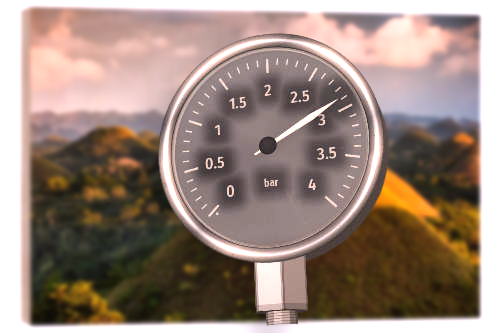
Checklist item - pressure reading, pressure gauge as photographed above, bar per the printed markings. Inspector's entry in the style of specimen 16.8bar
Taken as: 2.9bar
